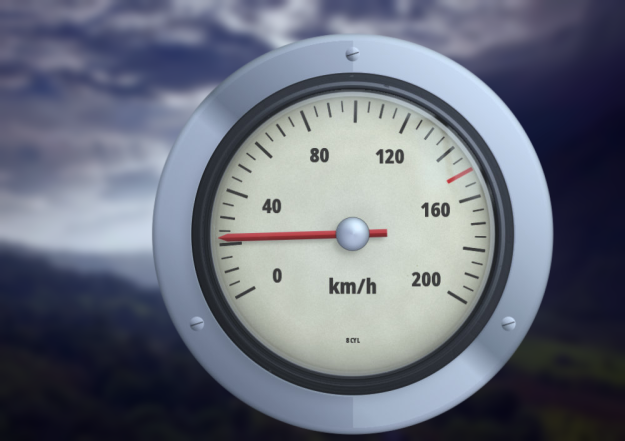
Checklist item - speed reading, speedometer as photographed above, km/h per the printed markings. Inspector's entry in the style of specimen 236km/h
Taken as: 22.5km/h
